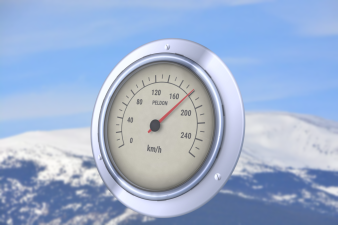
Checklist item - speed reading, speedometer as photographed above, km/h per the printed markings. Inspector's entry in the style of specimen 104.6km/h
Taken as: 180km/h
